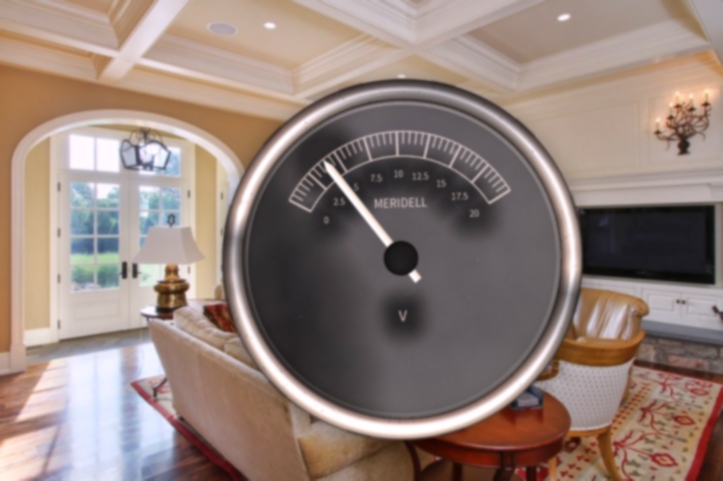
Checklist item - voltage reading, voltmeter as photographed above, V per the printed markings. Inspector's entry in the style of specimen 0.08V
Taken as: 4V
